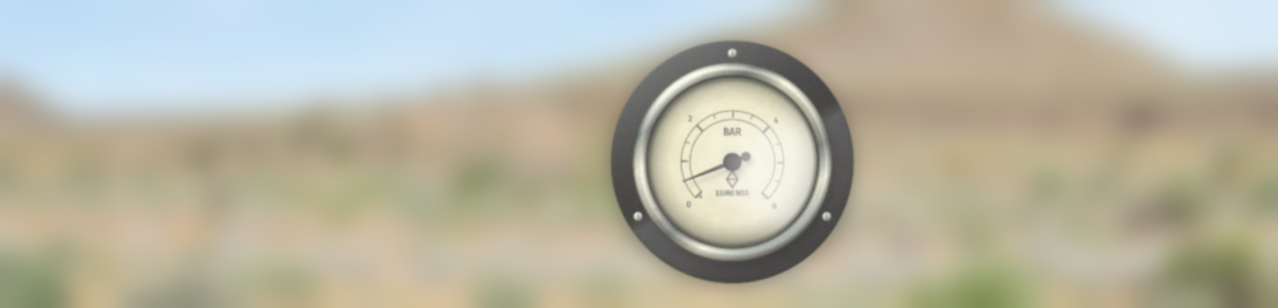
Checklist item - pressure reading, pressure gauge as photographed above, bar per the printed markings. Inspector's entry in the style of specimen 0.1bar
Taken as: 0.5bar
